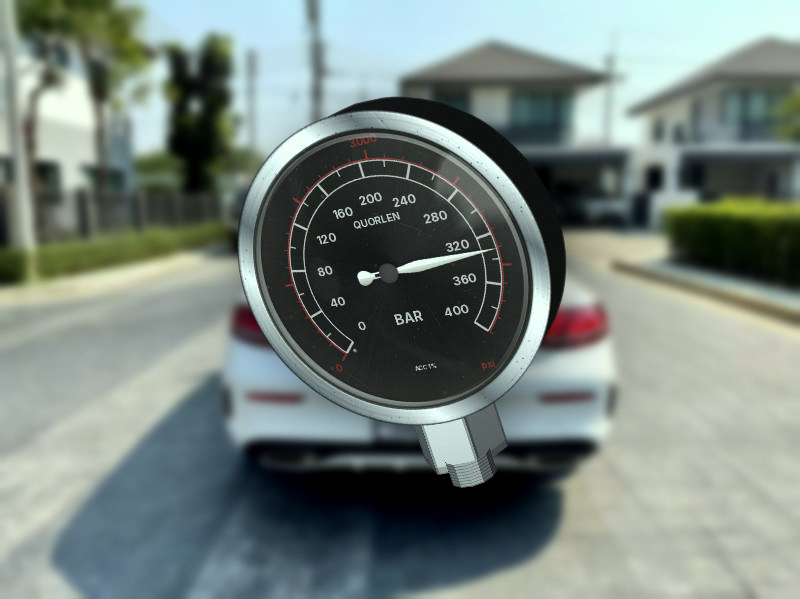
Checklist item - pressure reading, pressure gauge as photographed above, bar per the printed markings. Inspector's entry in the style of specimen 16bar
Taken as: 330bar
